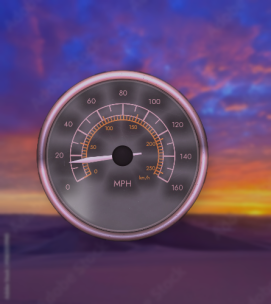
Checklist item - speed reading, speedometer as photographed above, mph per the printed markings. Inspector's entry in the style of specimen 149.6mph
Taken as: 15mph
